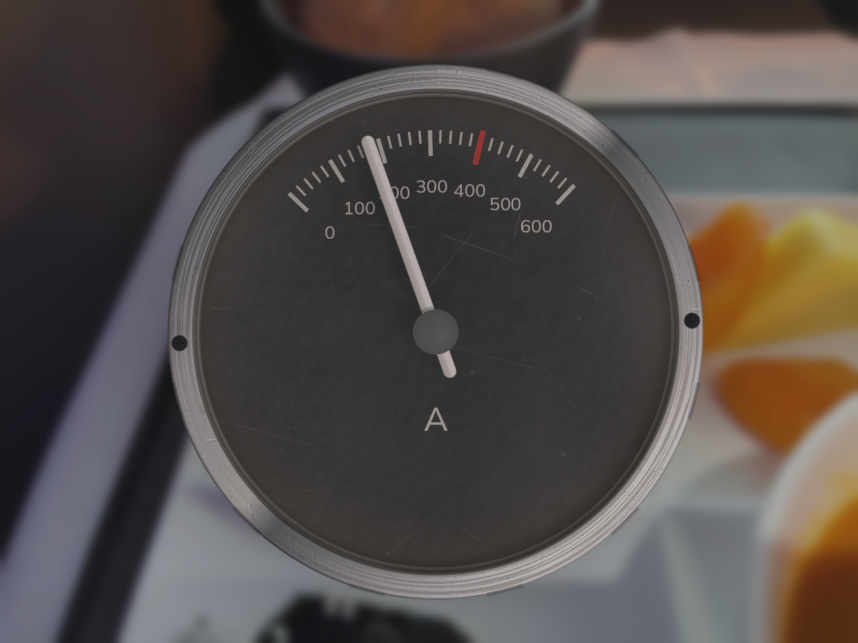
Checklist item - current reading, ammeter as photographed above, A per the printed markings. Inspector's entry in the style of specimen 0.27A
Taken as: 180A
